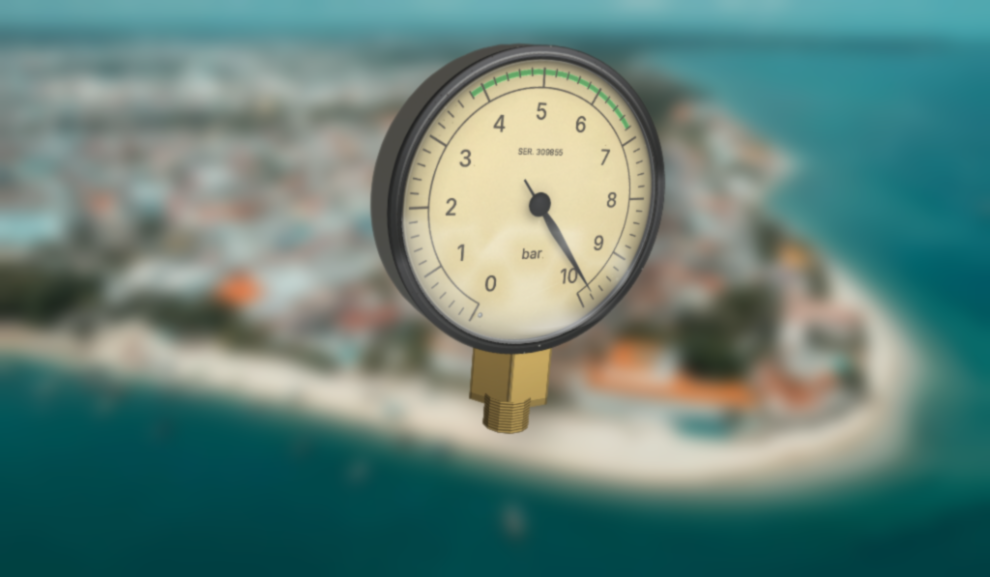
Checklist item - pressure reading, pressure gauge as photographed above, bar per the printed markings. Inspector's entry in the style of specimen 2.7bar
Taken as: 9.8bar
